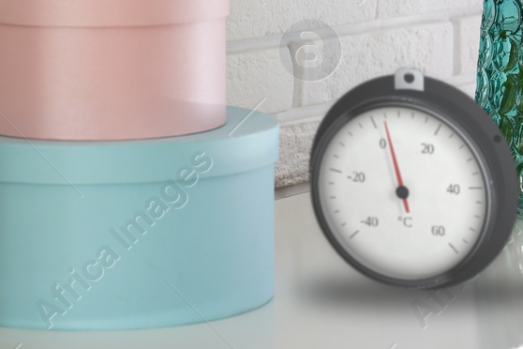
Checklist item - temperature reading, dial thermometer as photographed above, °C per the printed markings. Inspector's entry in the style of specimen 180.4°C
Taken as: 4°C
